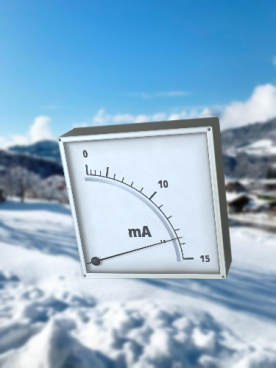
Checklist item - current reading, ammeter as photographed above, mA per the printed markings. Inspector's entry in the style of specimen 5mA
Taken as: 13.5mA
